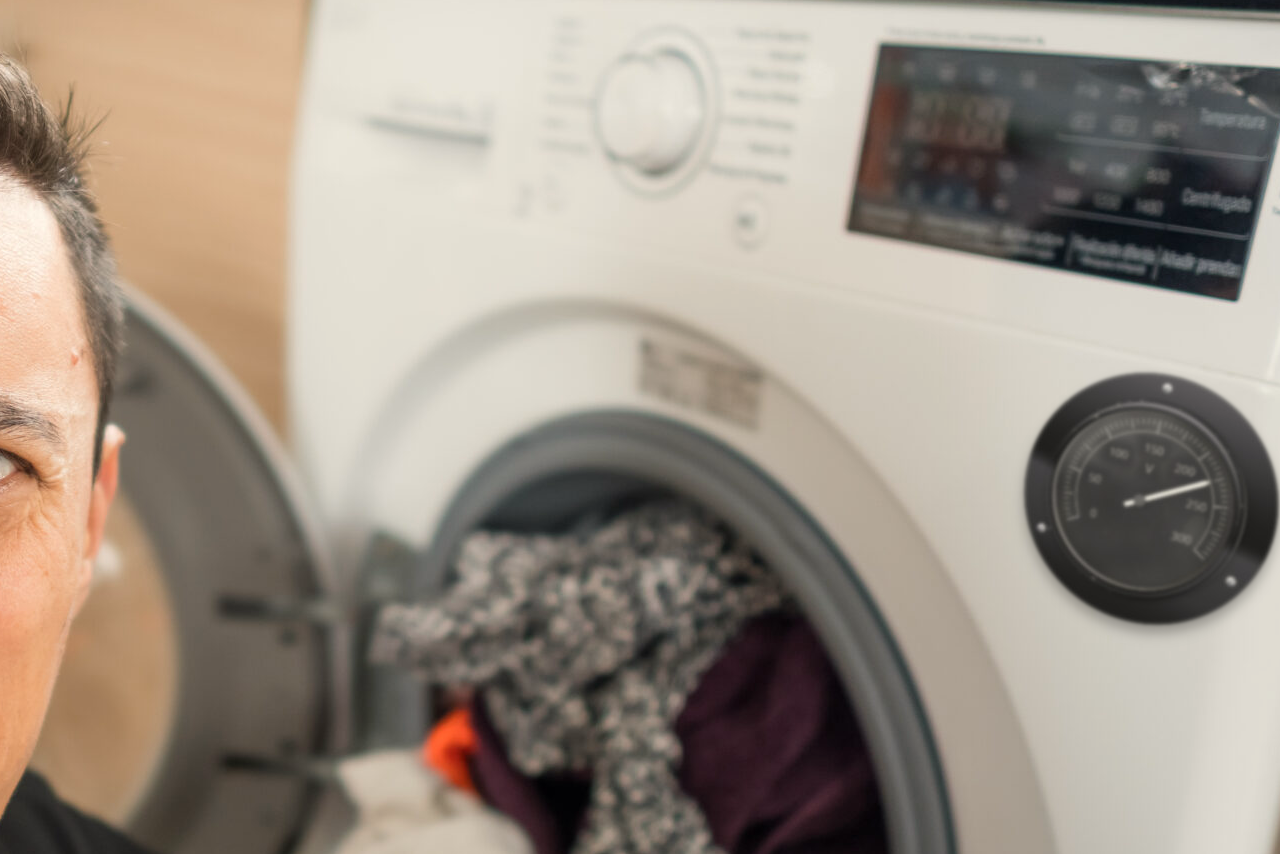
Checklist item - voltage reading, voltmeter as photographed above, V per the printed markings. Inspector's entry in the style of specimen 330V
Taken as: 225V
